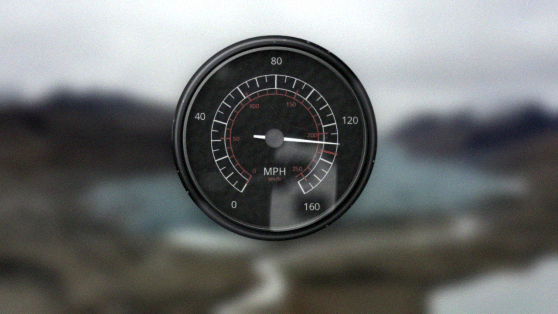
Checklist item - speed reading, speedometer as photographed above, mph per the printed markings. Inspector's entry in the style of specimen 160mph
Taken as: 130mph
